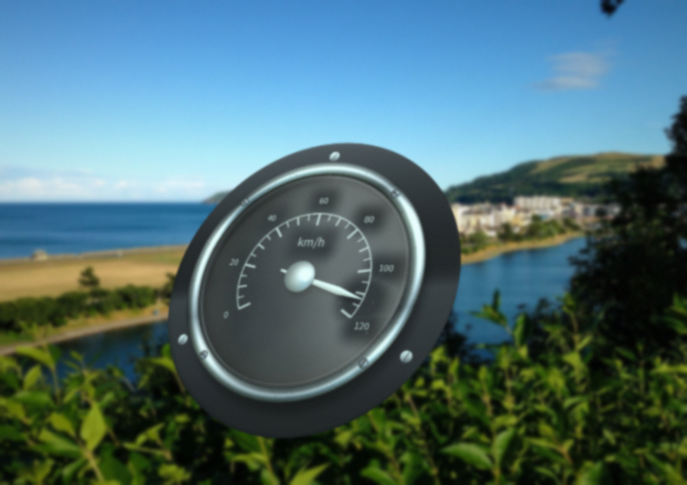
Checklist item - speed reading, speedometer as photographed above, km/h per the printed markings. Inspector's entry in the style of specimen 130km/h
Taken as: 112.5km/h
